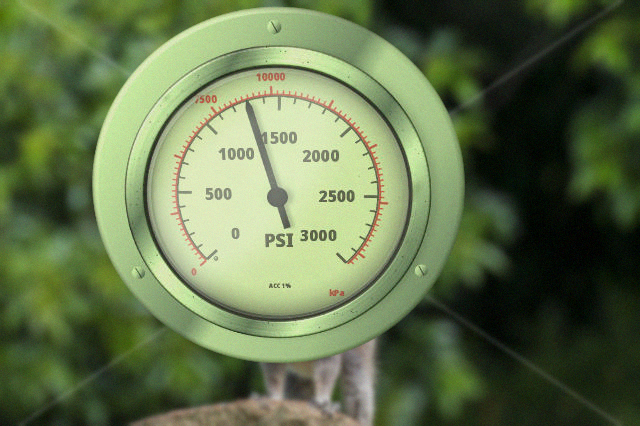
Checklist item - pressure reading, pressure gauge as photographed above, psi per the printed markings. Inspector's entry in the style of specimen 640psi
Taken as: 1300psi
